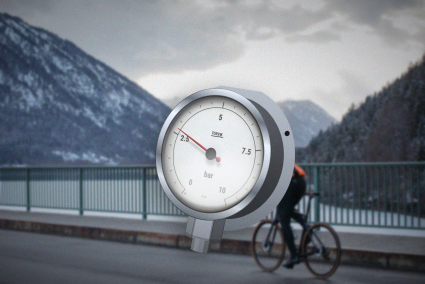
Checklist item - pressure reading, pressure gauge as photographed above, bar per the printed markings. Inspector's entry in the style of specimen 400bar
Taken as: 2.75bar
